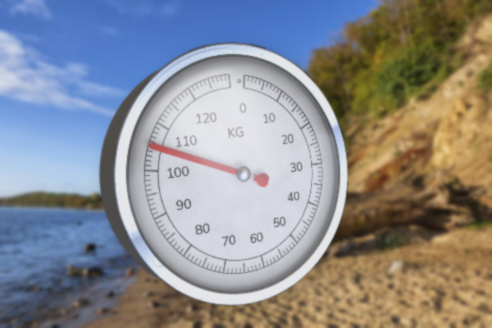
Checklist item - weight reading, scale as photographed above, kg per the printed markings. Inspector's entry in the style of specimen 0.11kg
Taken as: 105kg
